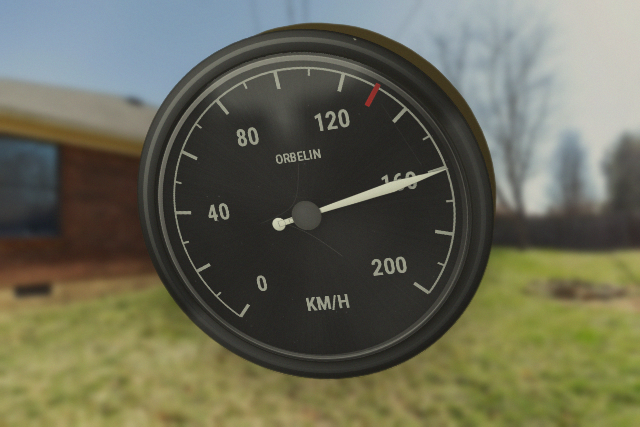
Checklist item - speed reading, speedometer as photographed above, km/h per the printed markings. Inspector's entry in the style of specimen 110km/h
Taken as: 160km/h
